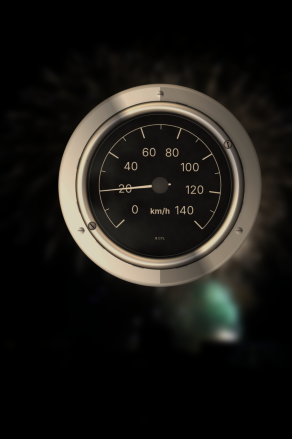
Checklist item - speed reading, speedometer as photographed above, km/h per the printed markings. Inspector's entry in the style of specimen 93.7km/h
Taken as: 20km/h
